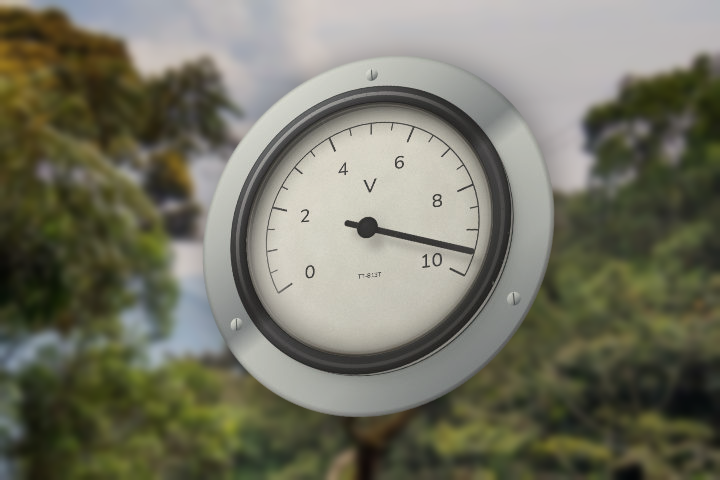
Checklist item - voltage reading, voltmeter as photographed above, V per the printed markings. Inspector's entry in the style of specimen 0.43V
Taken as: 9.5V
